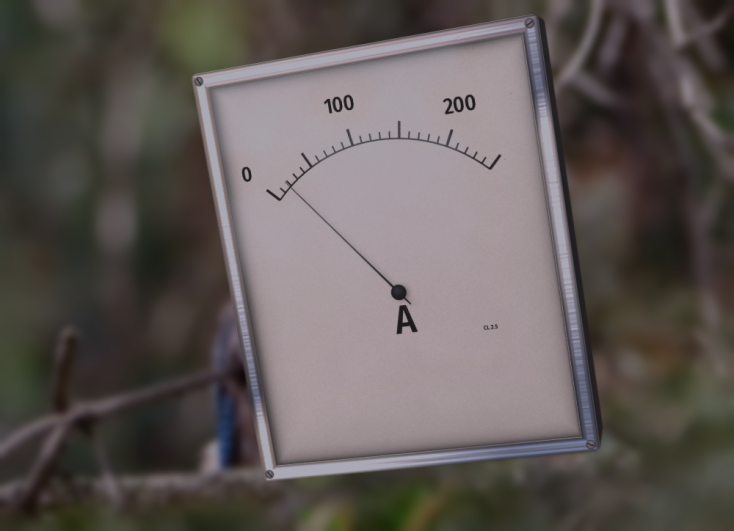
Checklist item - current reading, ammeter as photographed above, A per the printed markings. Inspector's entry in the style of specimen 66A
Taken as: 20A
